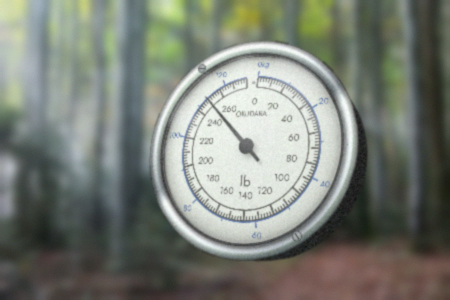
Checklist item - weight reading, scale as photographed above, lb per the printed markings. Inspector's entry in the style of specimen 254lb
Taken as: 250lb
